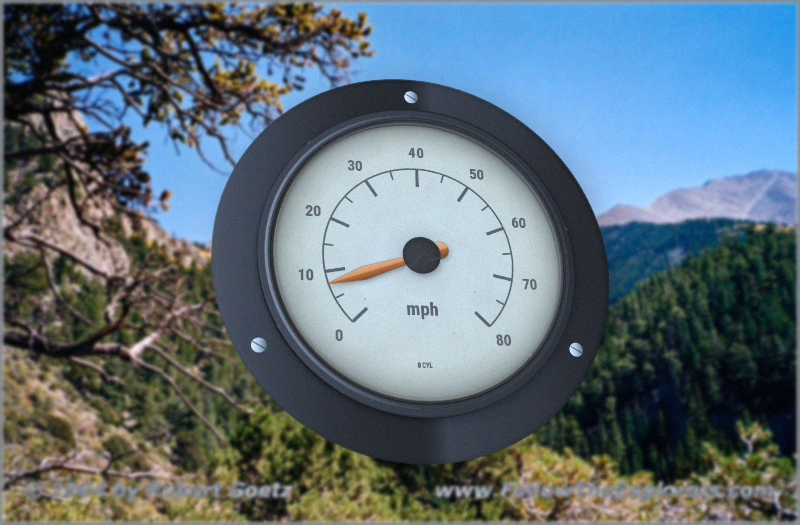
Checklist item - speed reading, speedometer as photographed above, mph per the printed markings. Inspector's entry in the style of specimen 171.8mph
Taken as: 7.5mph
